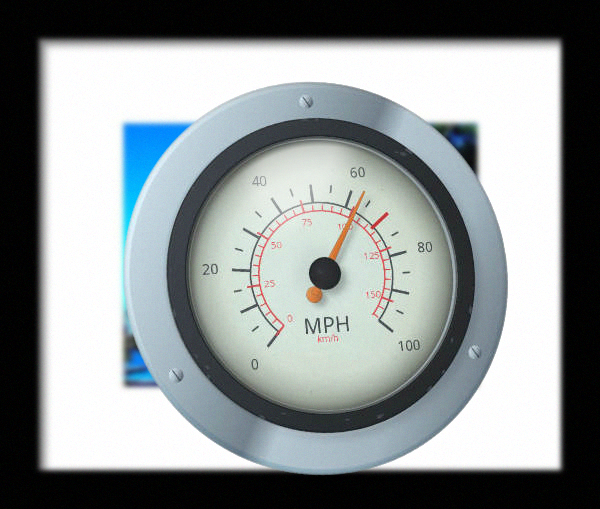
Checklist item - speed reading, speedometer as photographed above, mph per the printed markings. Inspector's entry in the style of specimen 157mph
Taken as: 62.5mph
